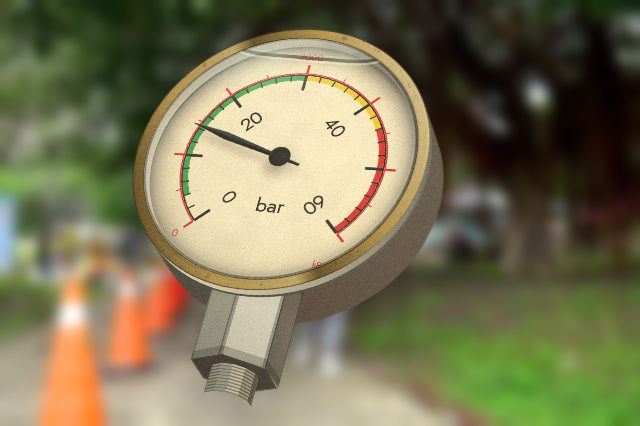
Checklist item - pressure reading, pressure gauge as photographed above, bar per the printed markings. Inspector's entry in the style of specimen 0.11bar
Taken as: 14bar
